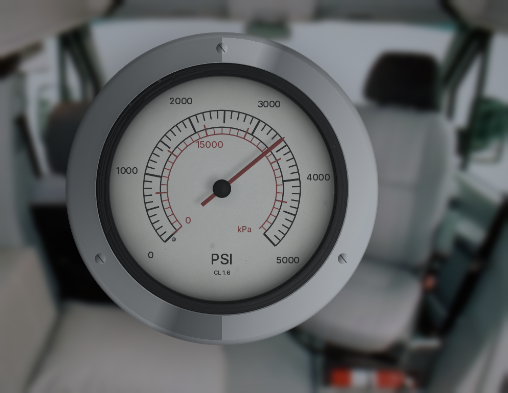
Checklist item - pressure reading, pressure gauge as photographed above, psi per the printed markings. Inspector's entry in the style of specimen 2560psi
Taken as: 3400psi
